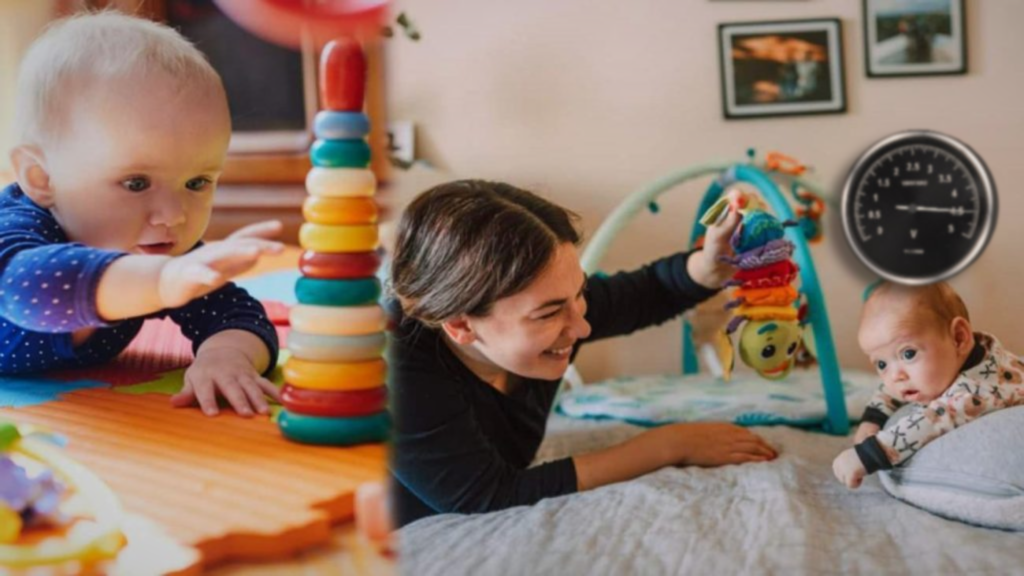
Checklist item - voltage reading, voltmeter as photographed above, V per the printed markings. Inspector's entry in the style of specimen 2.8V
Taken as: 4.5V
